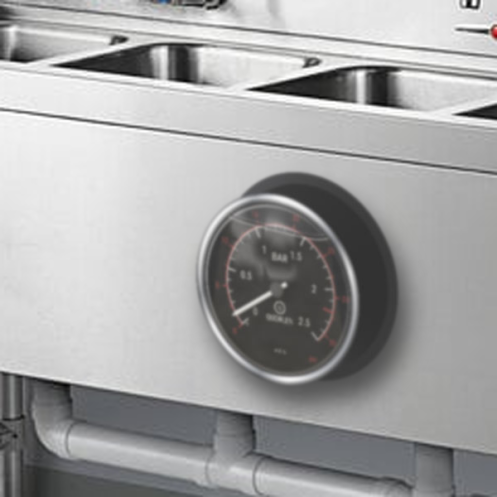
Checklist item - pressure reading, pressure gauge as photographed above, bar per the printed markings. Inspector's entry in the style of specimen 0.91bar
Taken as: 0.1bar
